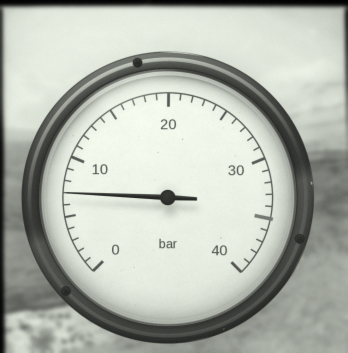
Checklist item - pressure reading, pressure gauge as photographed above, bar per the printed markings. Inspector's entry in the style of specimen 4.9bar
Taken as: 7bar
